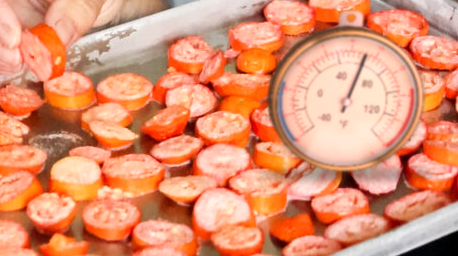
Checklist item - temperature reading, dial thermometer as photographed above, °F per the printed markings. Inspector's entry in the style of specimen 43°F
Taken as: 60°F
